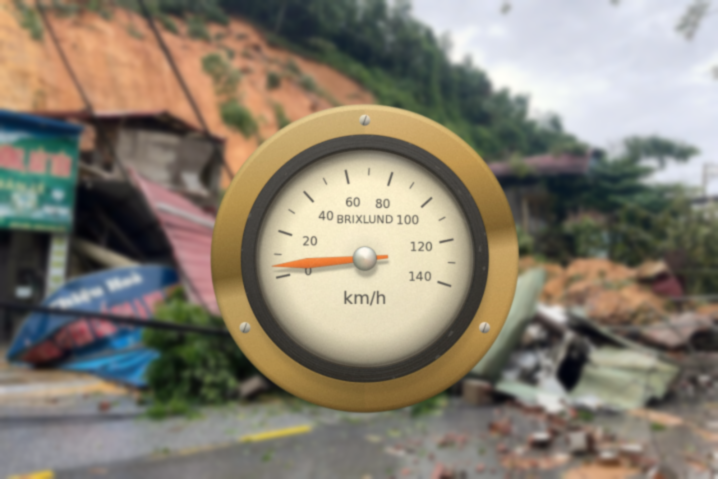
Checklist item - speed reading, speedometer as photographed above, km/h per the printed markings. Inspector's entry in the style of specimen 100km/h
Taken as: 5km/h
